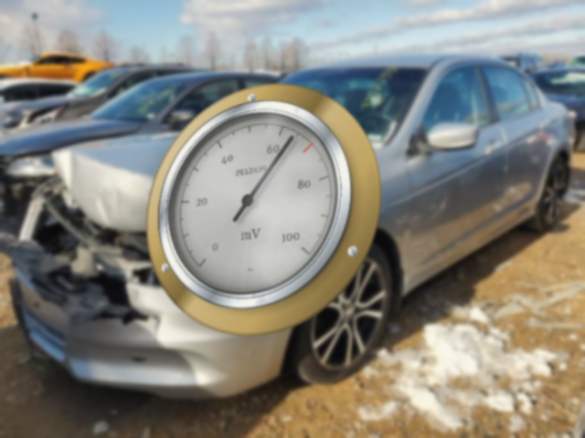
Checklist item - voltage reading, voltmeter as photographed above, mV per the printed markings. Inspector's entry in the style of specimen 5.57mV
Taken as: 65mV
